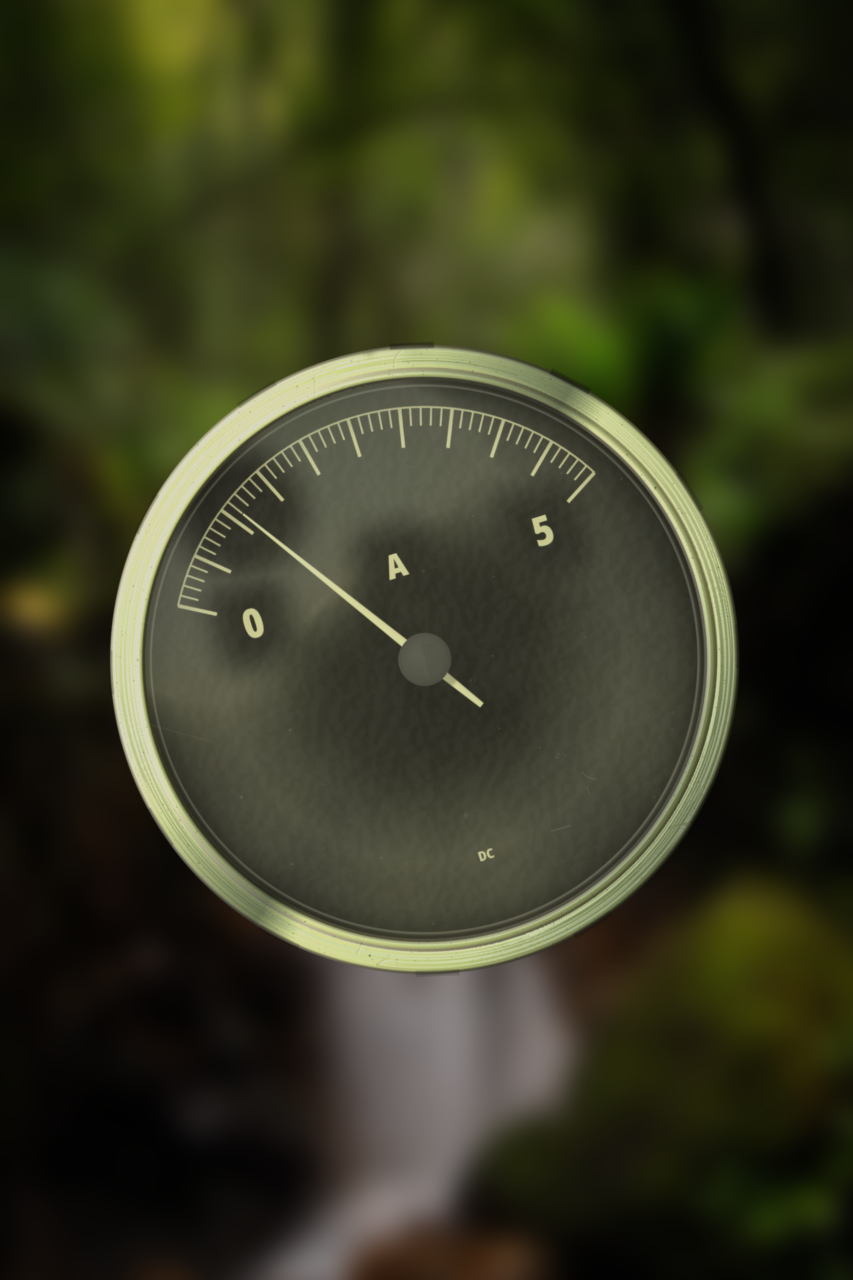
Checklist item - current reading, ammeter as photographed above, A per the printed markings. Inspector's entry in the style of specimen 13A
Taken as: 1.1A
